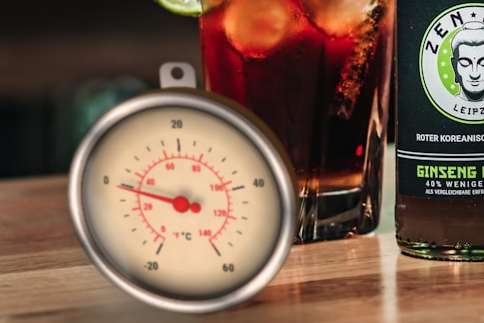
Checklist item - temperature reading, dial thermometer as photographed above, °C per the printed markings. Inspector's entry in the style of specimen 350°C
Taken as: 0°C
